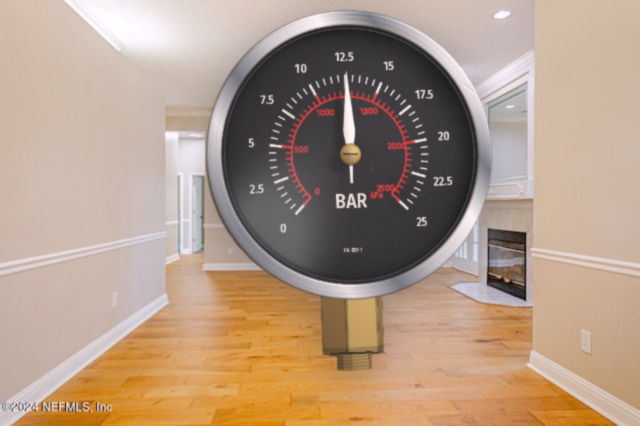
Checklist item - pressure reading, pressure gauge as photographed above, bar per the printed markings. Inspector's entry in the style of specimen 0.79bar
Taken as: 12.5bar
